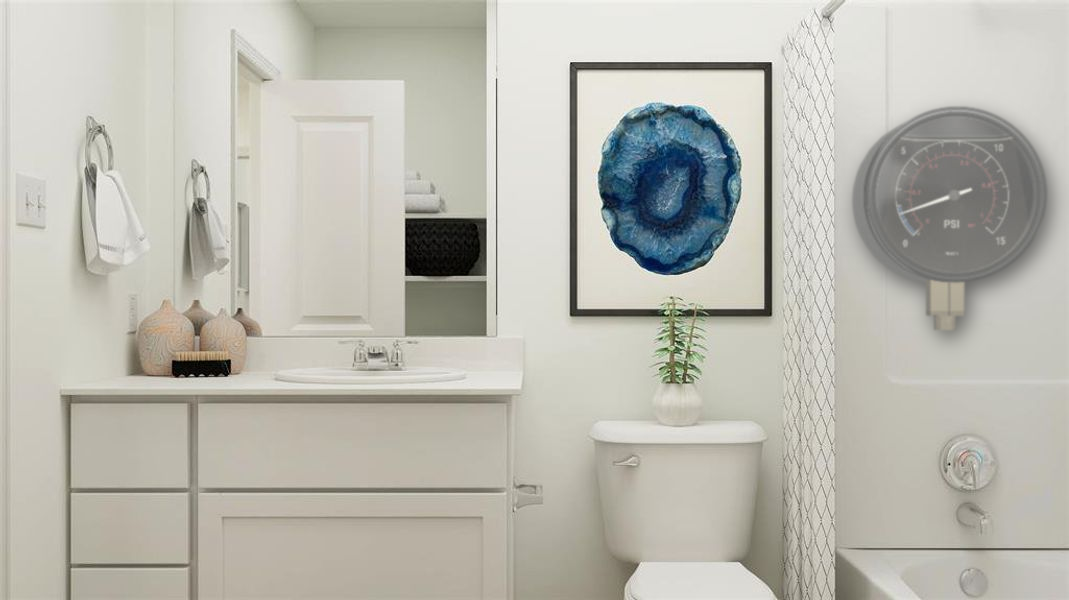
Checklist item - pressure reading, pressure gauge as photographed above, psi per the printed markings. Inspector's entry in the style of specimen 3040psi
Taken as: 1.5psi
